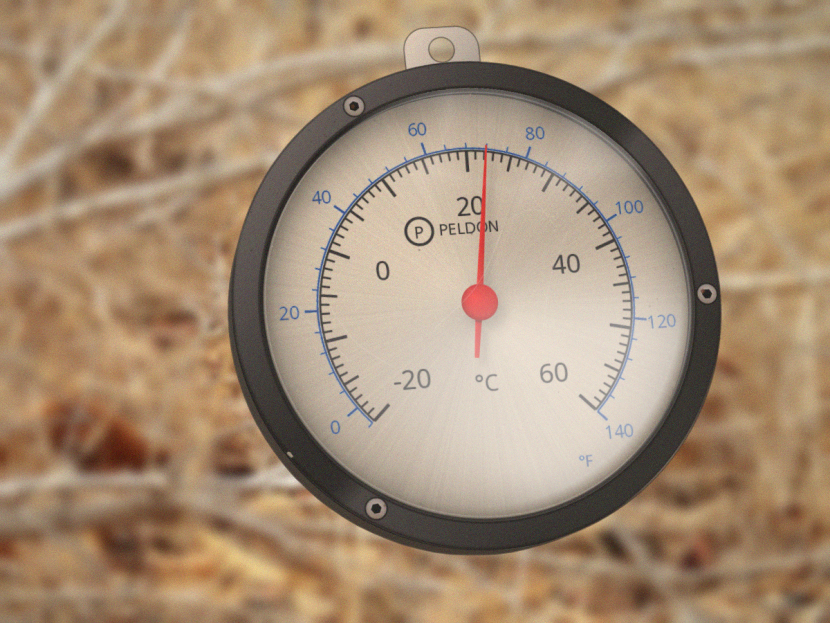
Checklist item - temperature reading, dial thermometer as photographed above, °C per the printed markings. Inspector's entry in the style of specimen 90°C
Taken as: 22°C
